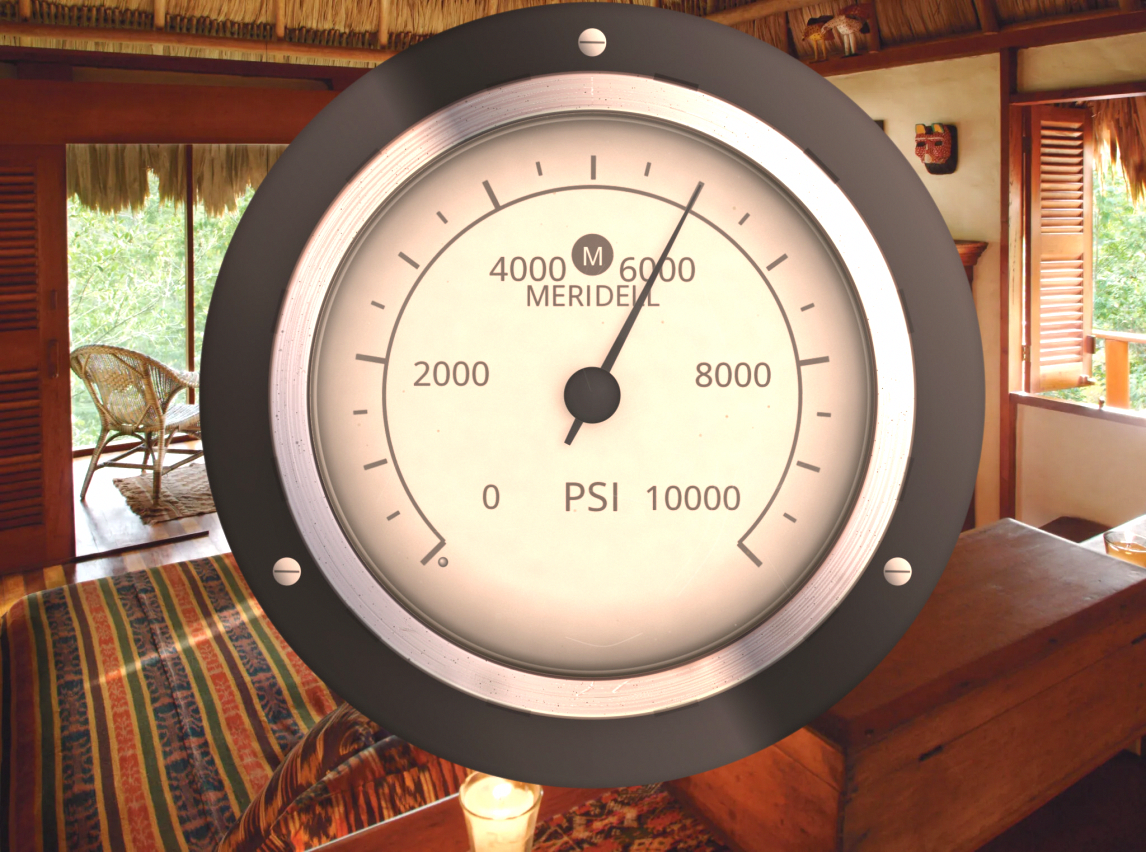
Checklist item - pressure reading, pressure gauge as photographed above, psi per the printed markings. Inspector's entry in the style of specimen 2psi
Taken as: 6000psi
